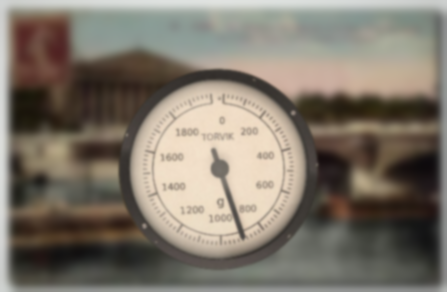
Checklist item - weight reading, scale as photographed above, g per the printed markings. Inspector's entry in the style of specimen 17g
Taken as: 900g
